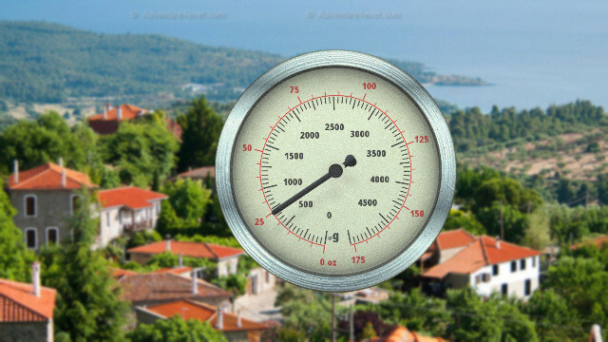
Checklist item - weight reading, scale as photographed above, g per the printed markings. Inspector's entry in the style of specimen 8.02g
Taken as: 700g
